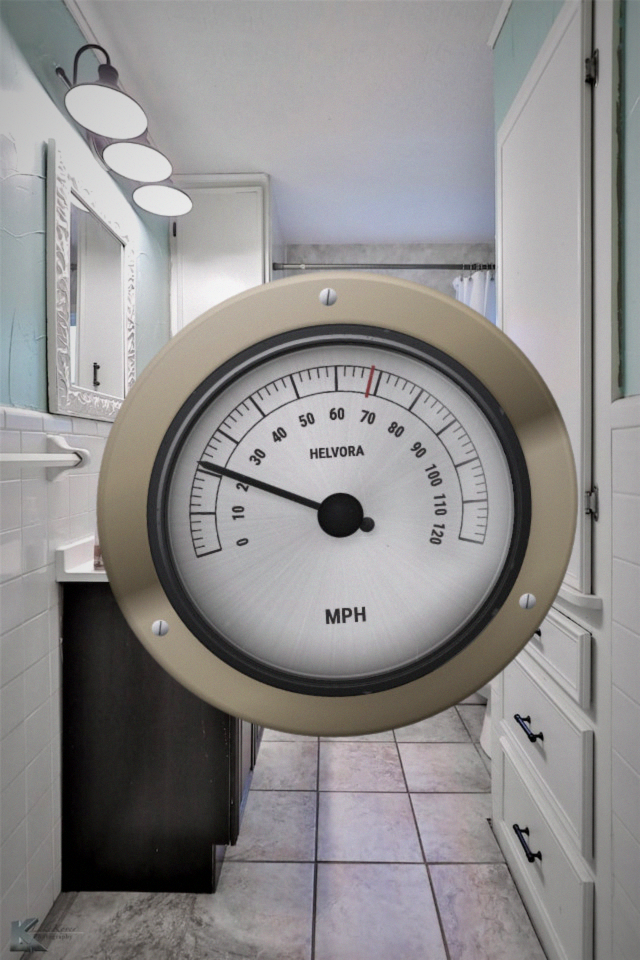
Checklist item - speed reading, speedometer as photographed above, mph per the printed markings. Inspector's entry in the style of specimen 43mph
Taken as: 22mph
